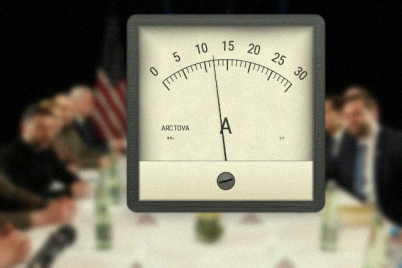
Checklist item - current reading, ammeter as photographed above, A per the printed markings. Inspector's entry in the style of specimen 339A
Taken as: 12A
